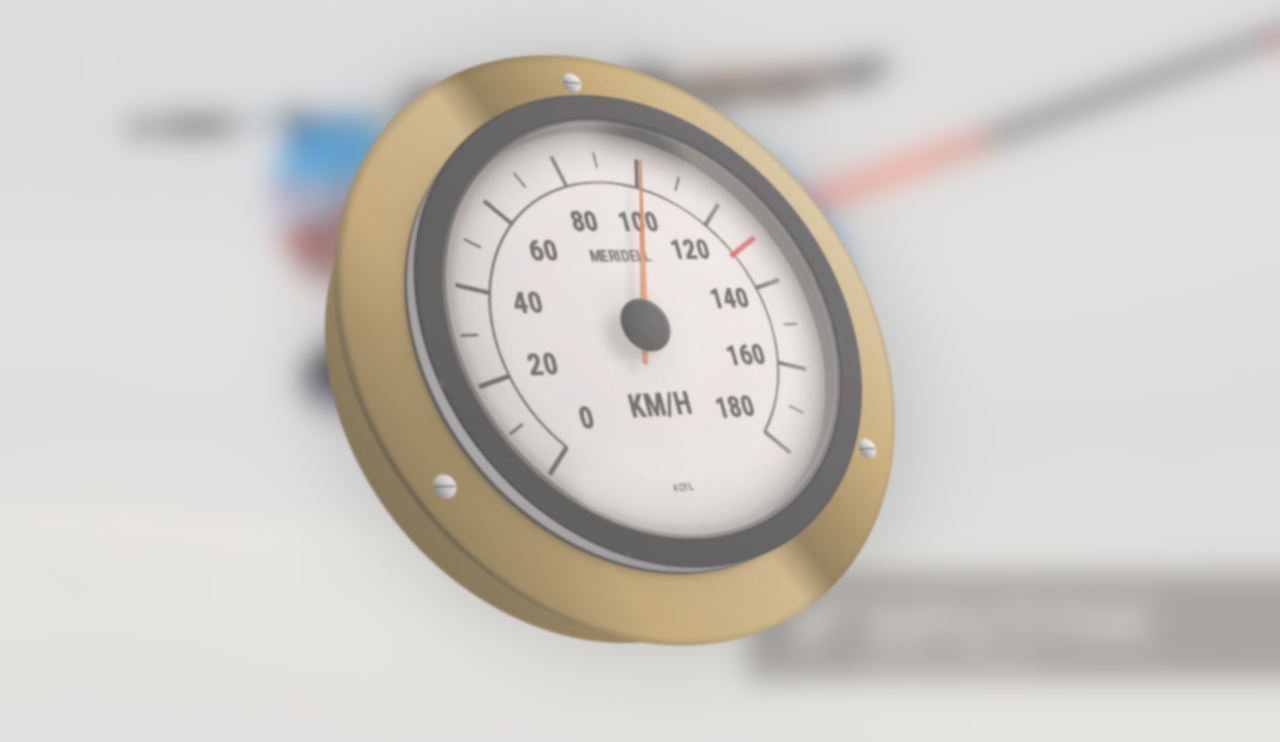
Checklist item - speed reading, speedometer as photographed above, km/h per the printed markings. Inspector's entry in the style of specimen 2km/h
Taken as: 100km/h
